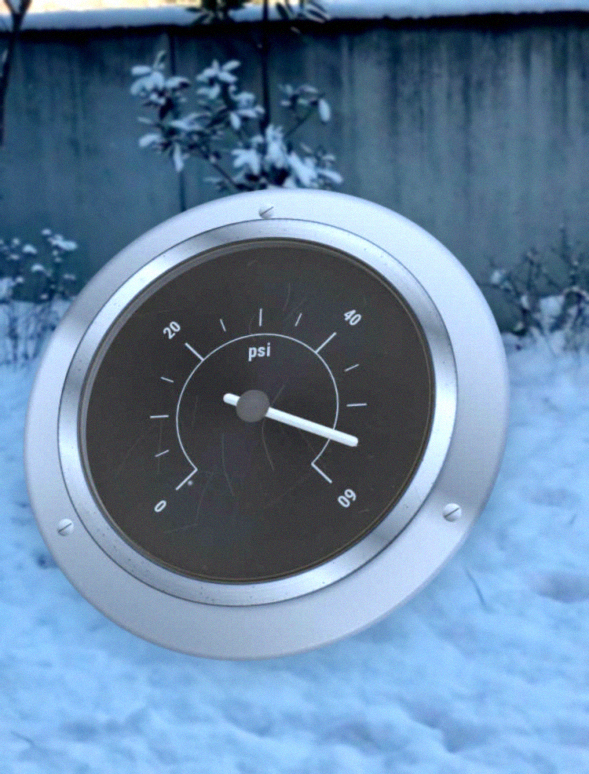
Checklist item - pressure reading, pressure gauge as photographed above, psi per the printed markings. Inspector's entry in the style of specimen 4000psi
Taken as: 55psi
